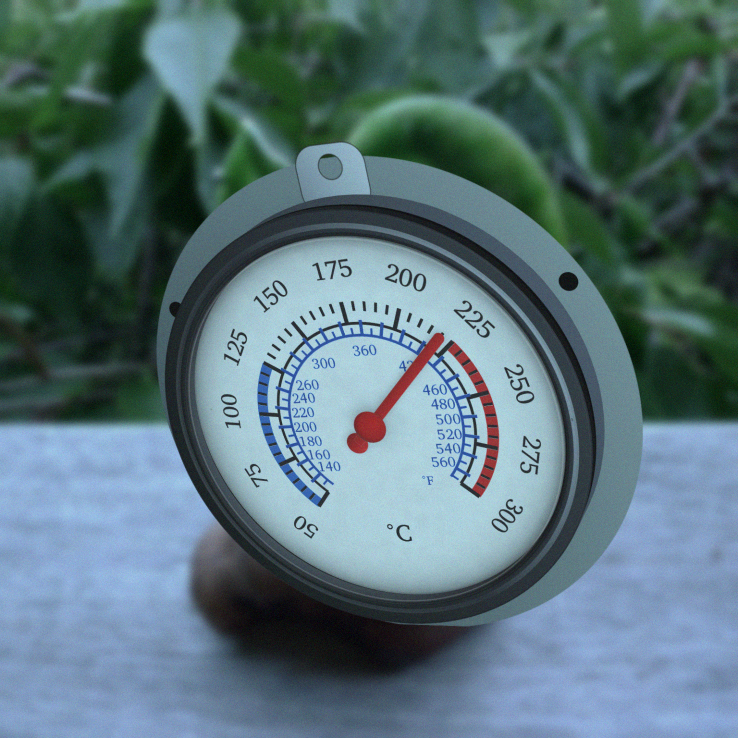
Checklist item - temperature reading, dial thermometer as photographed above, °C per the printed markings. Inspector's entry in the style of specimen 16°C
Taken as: 220°C
